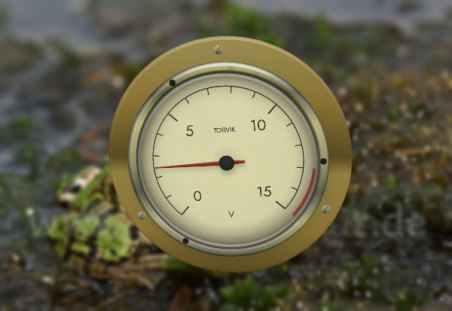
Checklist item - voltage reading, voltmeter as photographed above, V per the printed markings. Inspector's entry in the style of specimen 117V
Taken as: 2.5V
